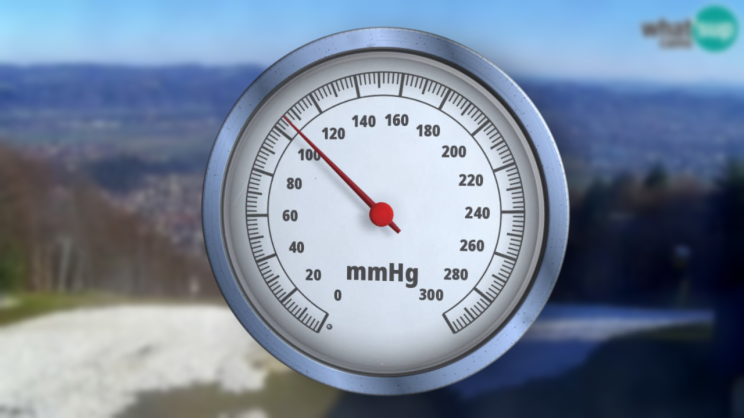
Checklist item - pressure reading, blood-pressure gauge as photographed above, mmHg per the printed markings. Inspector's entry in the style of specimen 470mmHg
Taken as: 106mmHg
